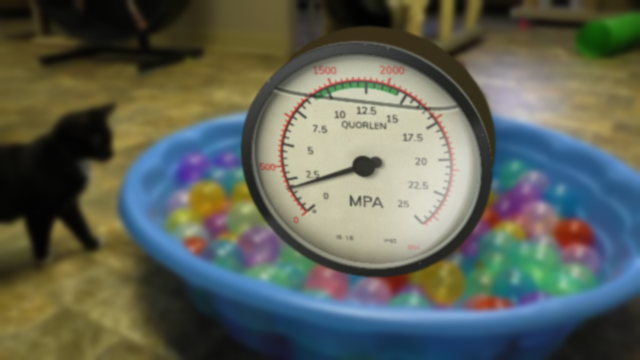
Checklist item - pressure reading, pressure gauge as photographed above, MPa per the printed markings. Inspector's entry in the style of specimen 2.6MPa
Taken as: 2MPa
